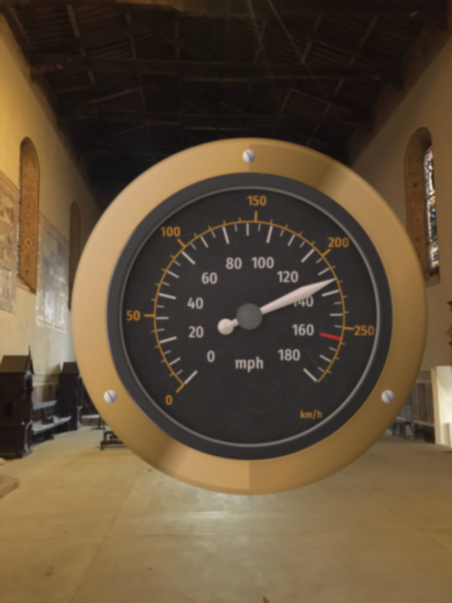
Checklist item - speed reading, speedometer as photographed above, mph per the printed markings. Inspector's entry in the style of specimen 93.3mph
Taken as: 135mph
